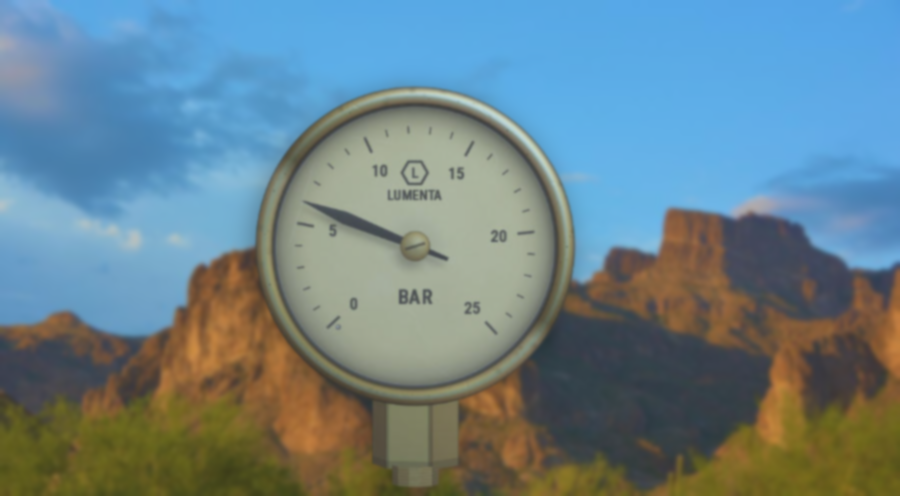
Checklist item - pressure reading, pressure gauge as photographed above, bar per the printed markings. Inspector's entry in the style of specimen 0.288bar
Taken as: 6bar
